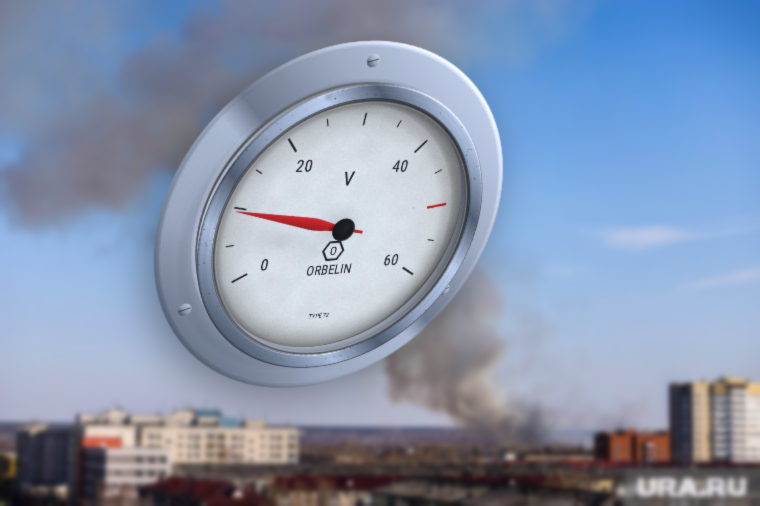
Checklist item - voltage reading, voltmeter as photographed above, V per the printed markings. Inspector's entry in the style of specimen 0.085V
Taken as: 10V
